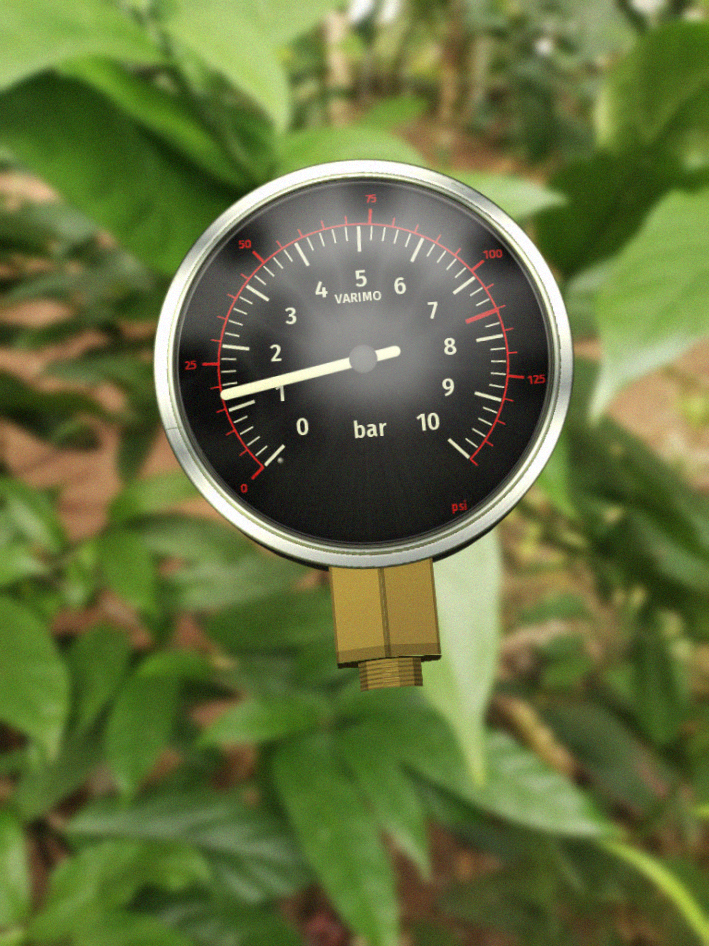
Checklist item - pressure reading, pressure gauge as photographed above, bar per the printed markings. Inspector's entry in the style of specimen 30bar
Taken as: 1.2bar
